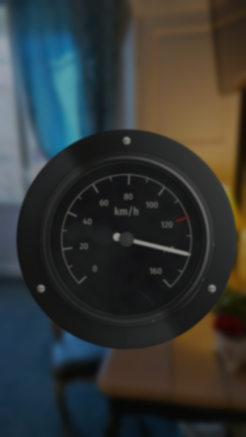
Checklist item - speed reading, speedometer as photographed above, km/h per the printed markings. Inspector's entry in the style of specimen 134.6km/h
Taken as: 140km/h
